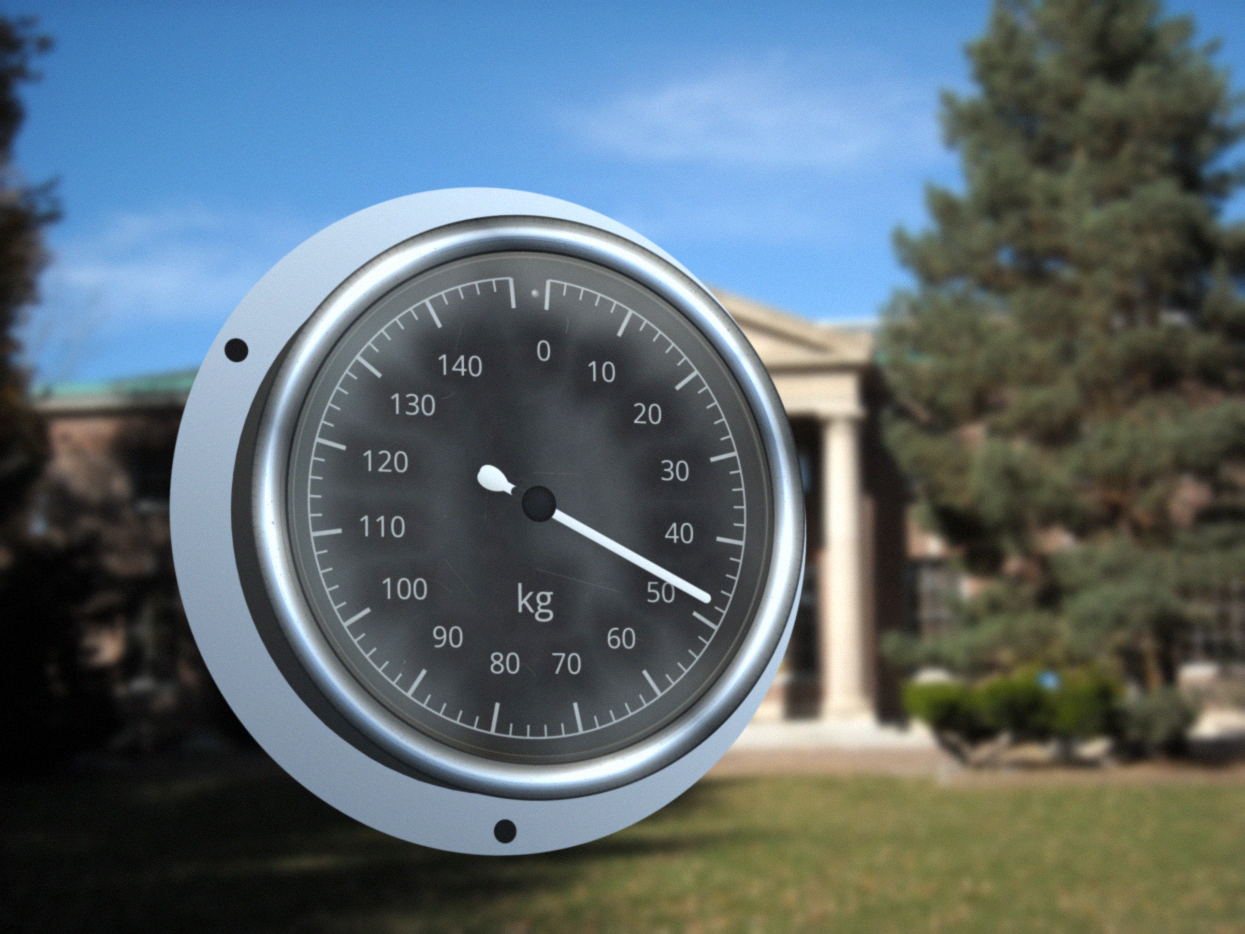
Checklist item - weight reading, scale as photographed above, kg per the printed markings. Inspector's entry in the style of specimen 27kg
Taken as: 48kg
